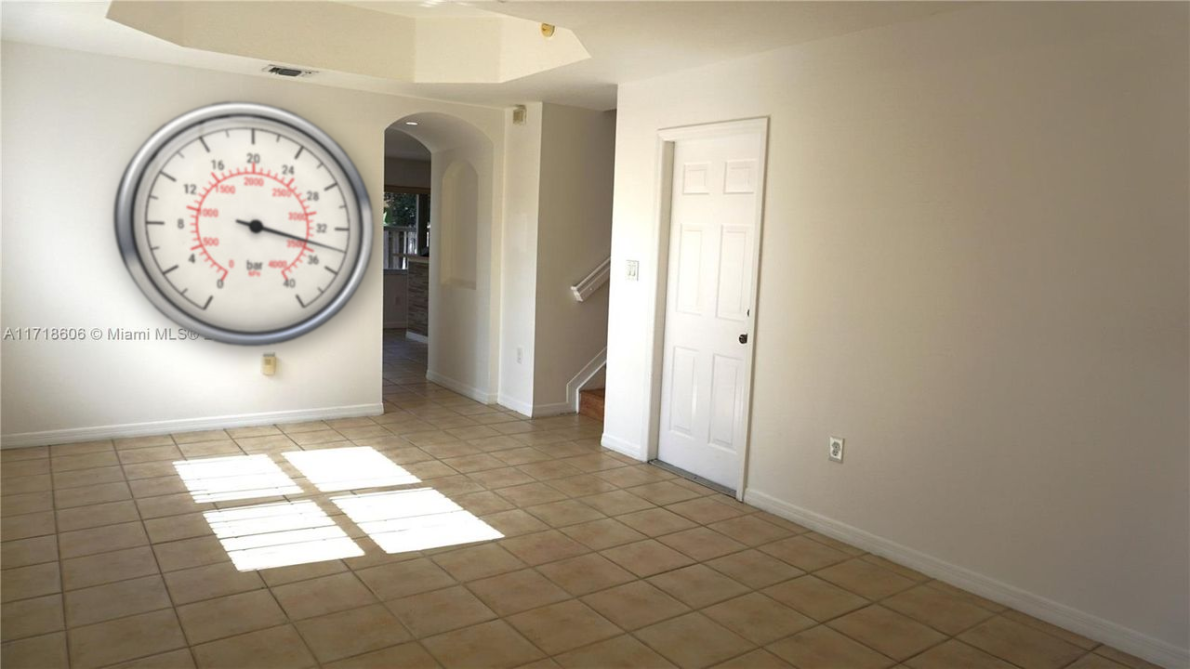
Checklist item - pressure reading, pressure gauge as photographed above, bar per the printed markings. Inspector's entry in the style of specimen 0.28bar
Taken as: 34bar
